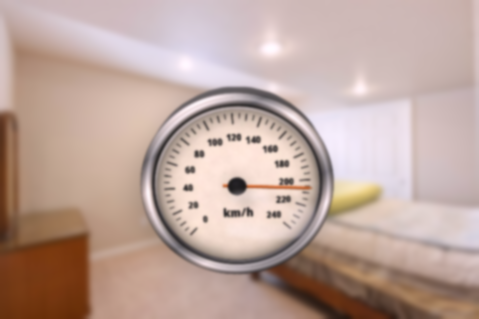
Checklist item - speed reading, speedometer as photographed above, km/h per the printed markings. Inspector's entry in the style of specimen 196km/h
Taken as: 205km/h
